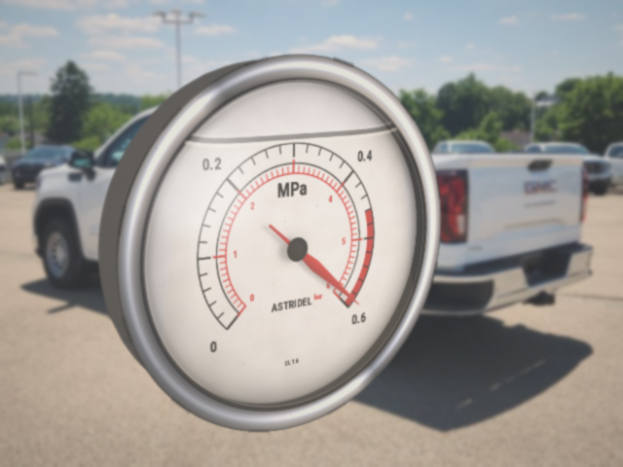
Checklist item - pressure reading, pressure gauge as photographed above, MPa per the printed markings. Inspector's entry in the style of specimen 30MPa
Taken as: 0.59MPa
